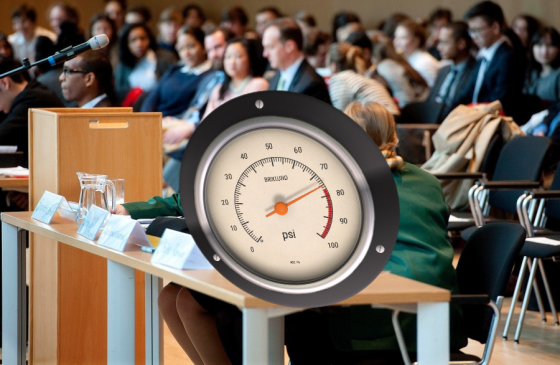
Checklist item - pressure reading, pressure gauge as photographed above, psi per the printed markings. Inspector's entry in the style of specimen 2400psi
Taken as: 75psi
